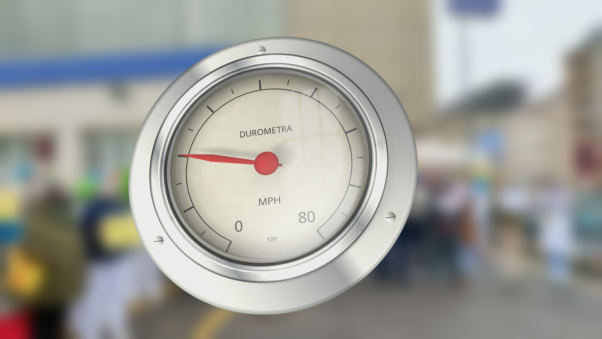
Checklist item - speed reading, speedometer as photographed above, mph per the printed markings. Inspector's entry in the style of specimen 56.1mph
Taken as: 20mph
